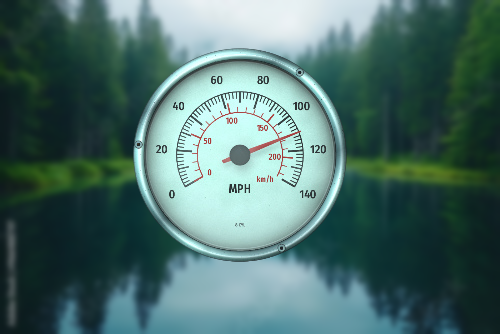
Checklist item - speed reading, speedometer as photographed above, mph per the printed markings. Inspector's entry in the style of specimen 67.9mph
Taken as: 110mph
